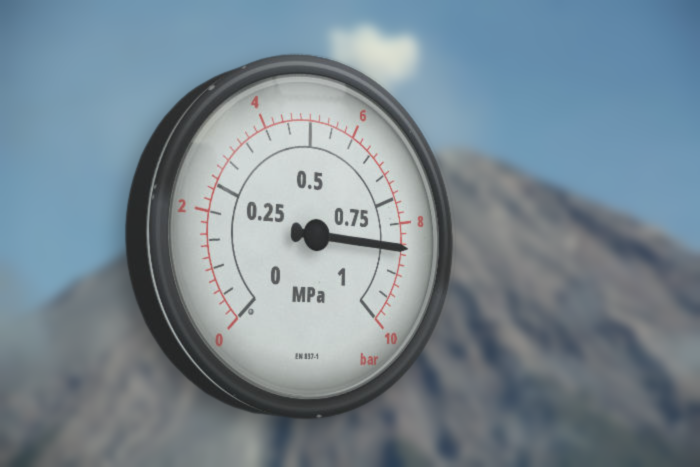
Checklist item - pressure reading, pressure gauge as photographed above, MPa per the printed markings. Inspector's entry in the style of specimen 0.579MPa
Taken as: 0.85MPa
